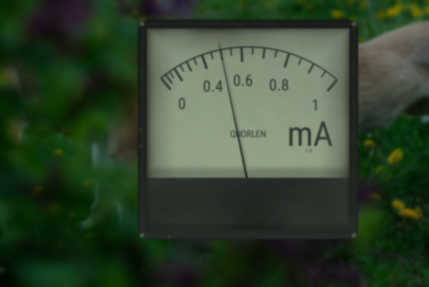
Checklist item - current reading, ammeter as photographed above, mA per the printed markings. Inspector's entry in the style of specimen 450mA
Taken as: 0.5mA
